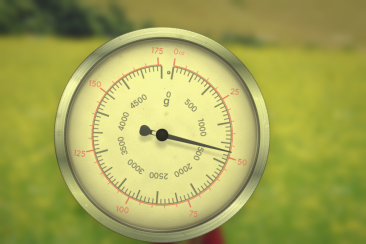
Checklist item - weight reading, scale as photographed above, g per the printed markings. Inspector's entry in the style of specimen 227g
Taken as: 1350g
